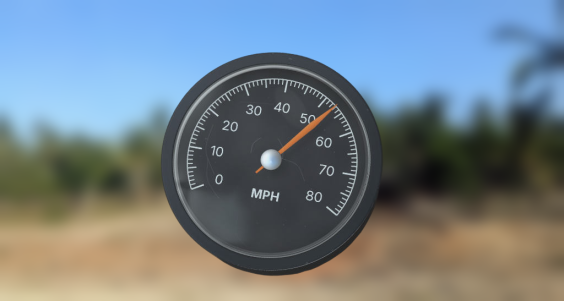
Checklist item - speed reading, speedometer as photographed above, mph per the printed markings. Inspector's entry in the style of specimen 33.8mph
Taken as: 53mph
